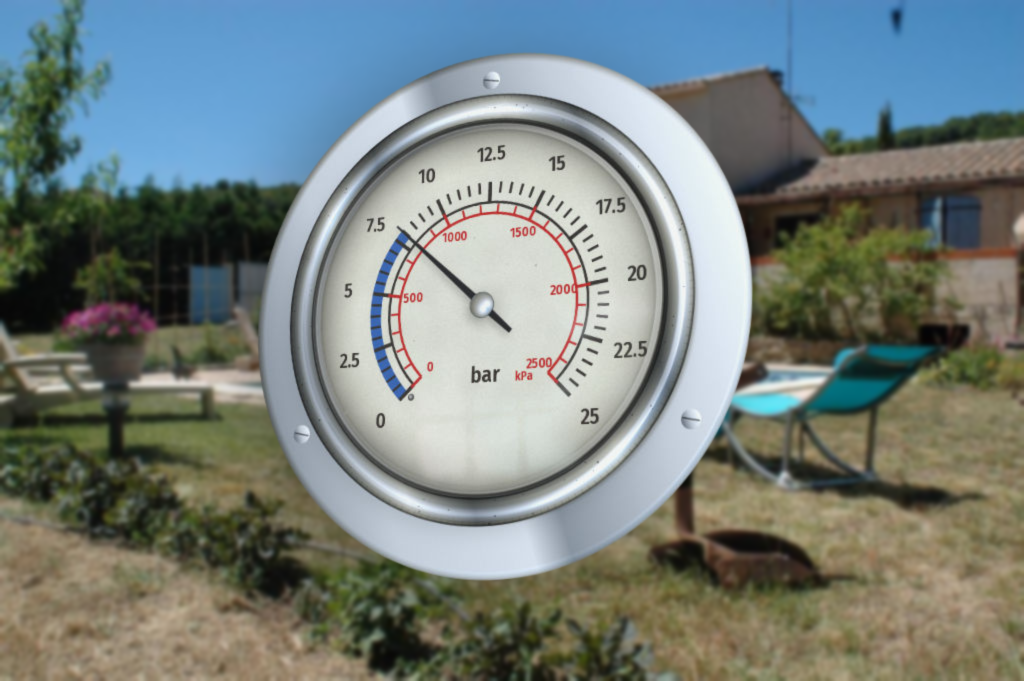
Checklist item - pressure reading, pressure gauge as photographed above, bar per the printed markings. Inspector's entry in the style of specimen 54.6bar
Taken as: 8bar
